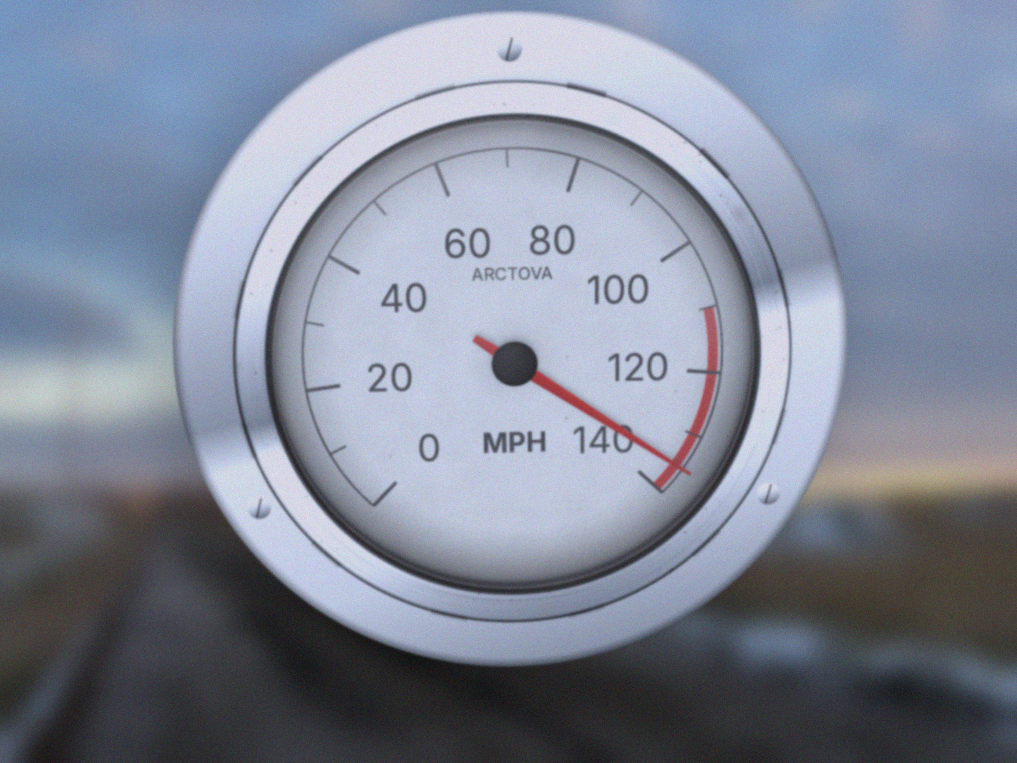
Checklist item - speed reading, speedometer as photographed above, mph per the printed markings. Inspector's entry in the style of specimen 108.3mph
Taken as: 135mph
